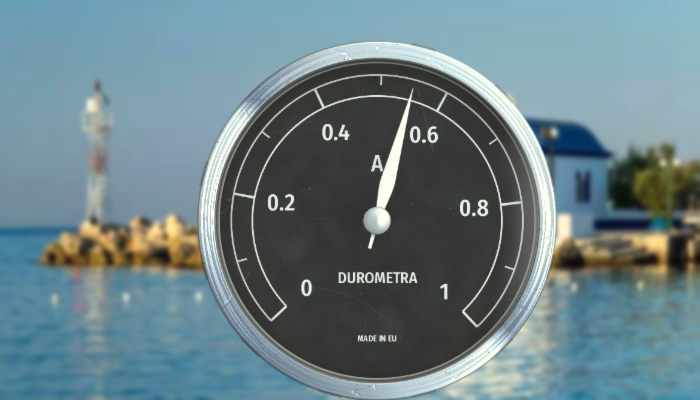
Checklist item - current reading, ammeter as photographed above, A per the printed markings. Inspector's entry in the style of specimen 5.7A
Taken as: 0.55A
